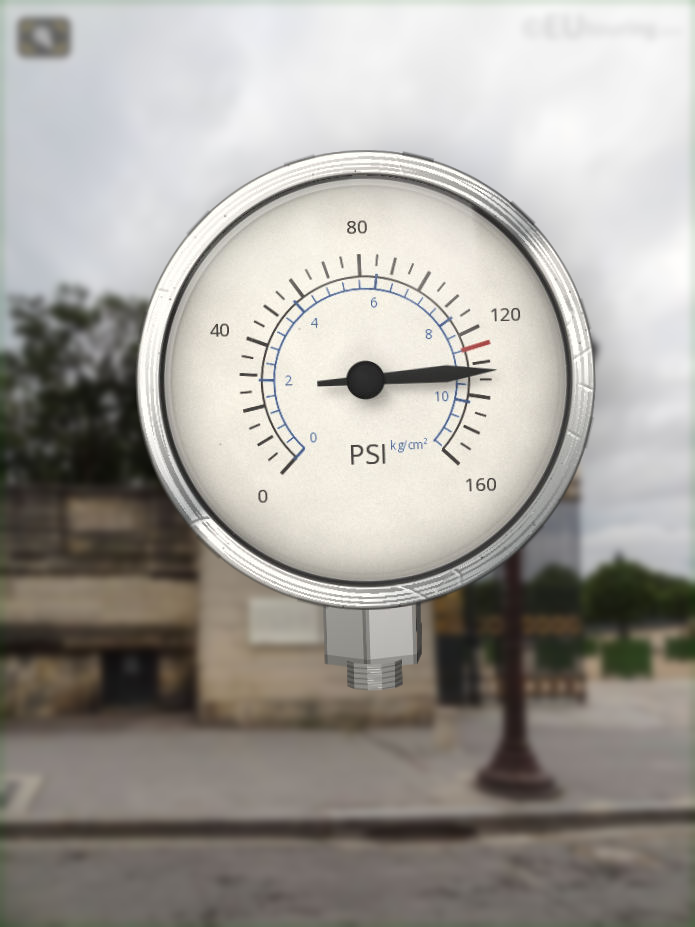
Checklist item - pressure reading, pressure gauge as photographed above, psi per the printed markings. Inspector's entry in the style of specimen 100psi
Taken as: 132.5psi
